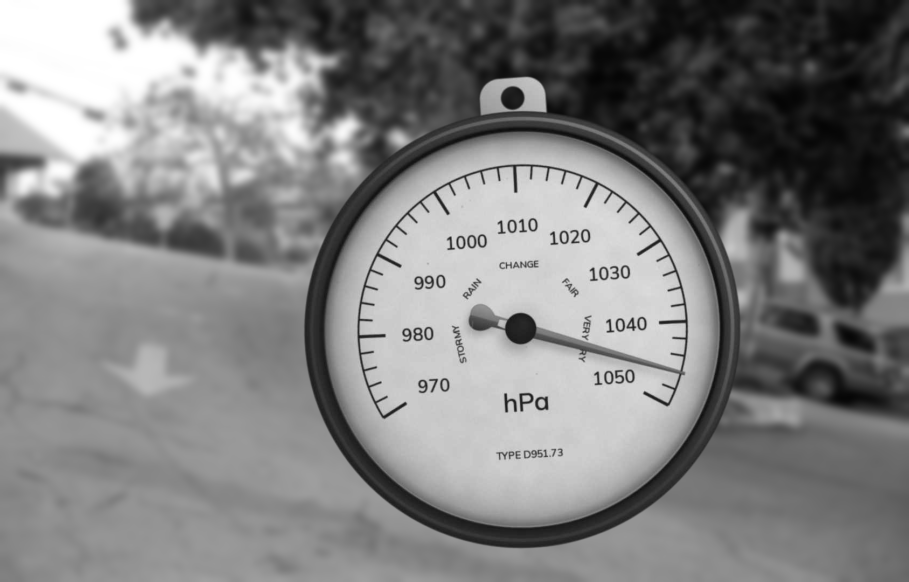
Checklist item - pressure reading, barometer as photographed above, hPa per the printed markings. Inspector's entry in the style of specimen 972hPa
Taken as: 1046hPa
